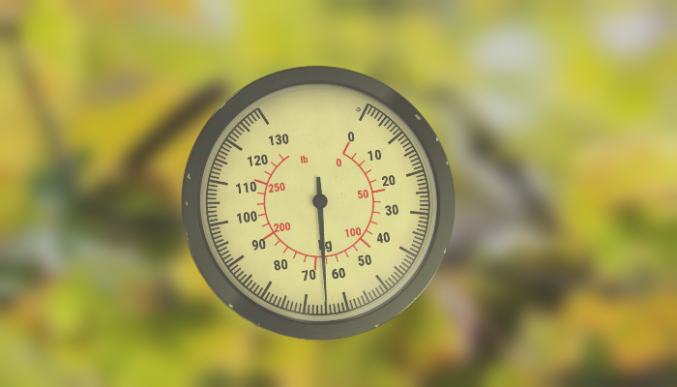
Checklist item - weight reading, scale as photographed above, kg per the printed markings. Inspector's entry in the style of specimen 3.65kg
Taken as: 65kg
